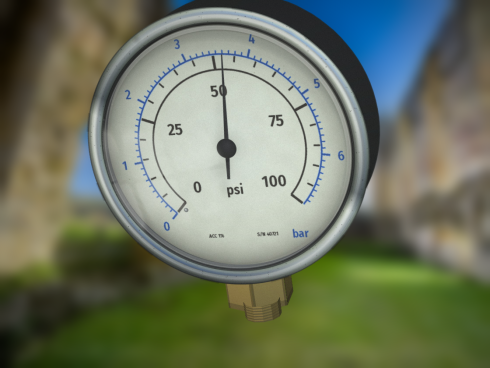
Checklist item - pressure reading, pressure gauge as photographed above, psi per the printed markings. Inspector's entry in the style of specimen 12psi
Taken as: 52.5psi
